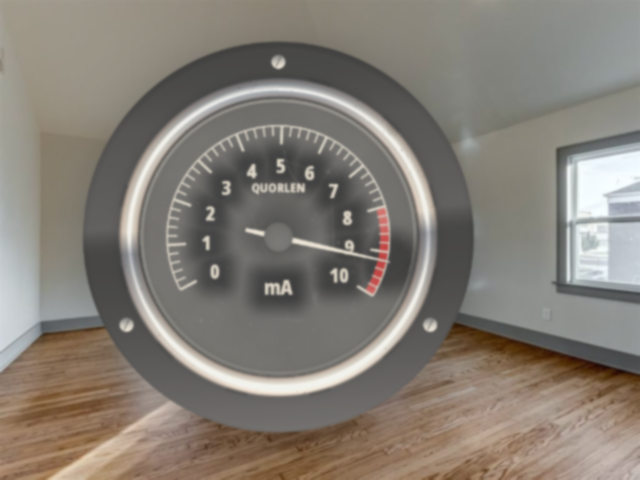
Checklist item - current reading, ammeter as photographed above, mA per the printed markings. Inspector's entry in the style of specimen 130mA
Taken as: 9.2mA
